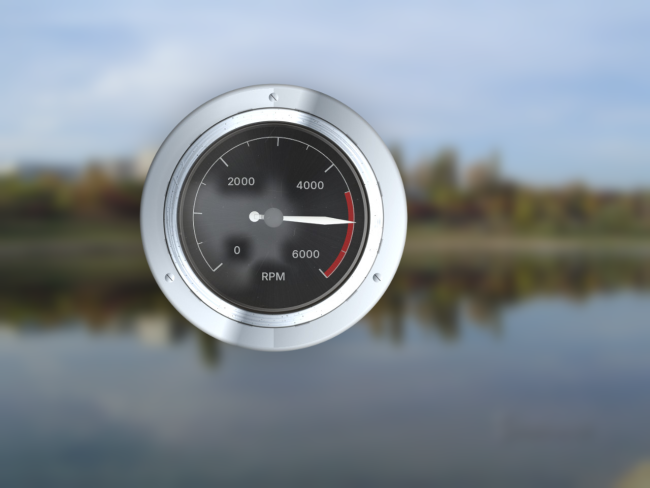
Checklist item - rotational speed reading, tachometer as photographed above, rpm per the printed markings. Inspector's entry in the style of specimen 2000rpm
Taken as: 5000rpm
